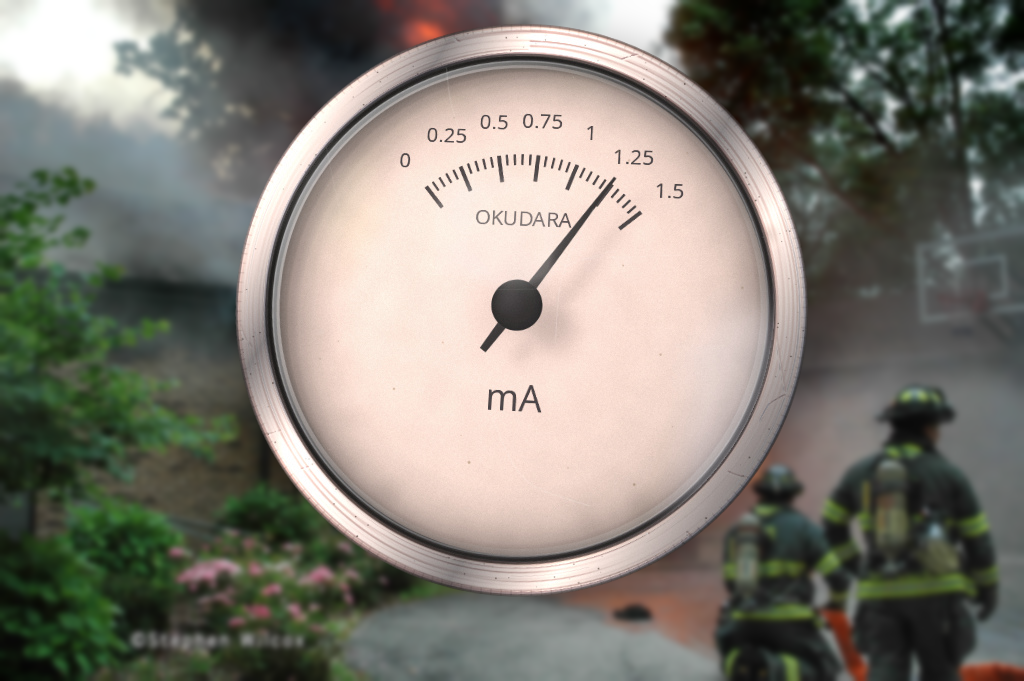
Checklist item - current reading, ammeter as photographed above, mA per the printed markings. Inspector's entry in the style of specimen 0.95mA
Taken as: 1.25mA
